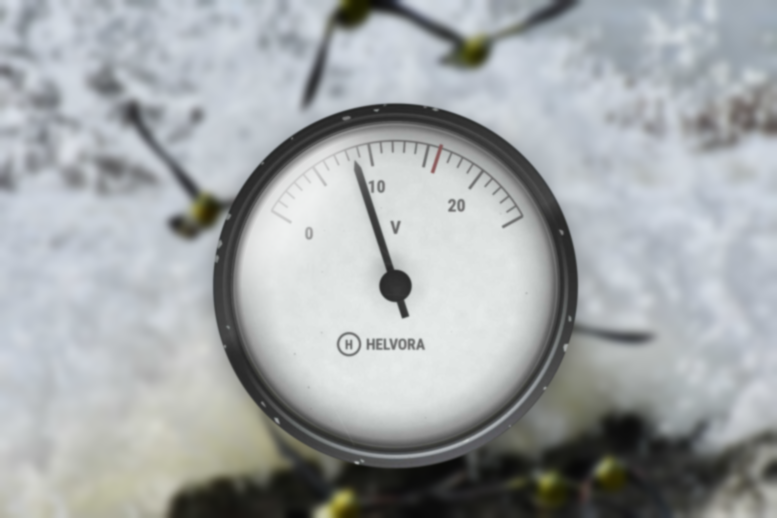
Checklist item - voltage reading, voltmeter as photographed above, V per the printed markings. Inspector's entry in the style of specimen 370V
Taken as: 8.5V
